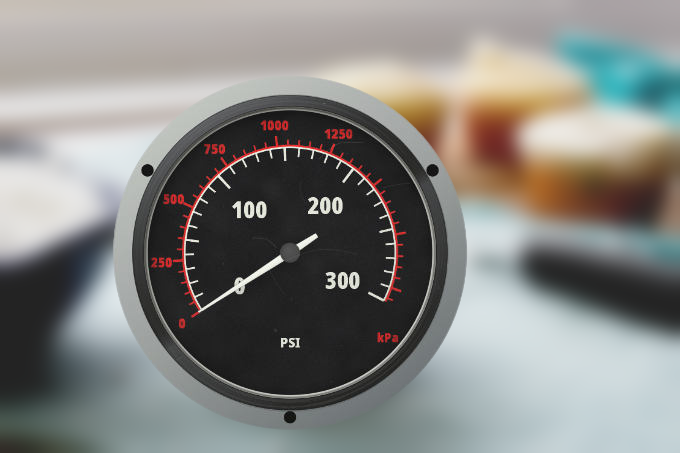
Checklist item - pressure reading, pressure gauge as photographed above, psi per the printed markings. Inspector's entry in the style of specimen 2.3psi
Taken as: 0psi
